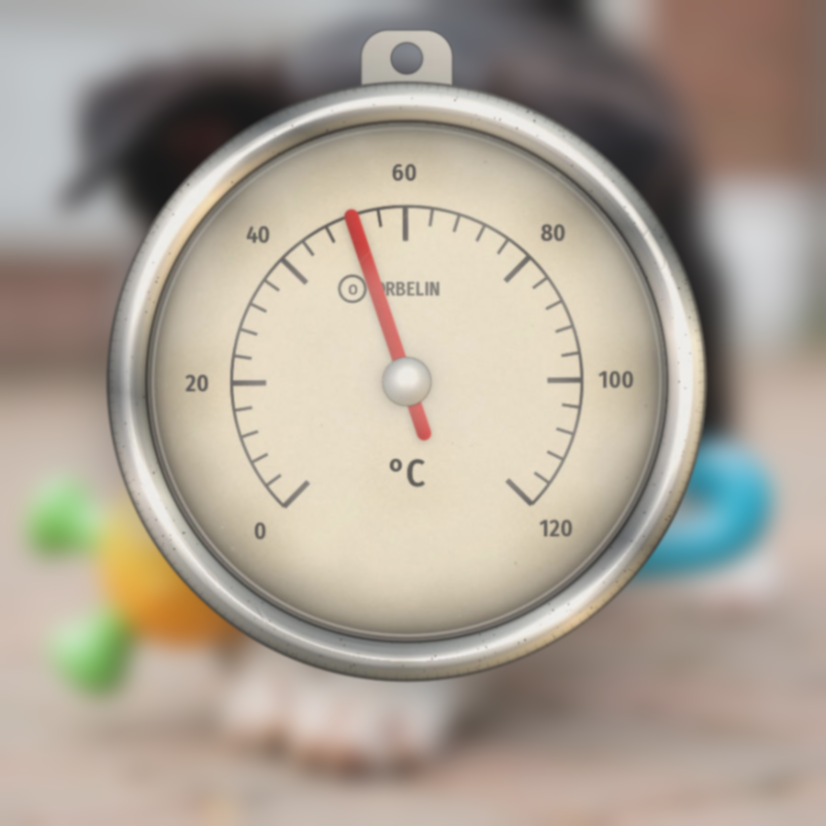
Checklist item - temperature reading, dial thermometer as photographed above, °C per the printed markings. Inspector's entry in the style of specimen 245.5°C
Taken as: 52°C
